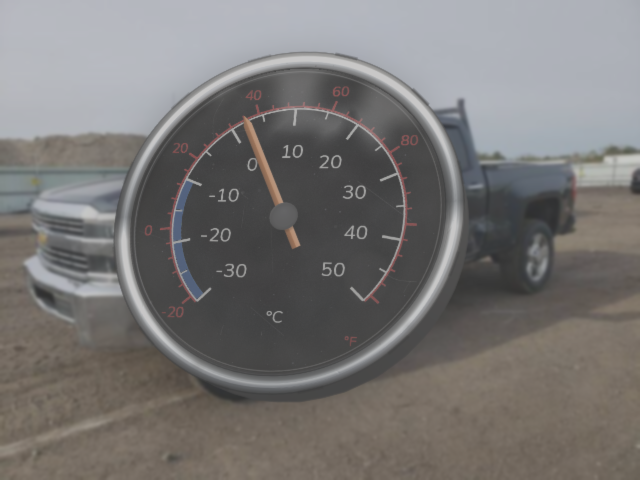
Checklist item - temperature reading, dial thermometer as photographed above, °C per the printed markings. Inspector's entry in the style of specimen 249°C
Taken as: 2.5°C
